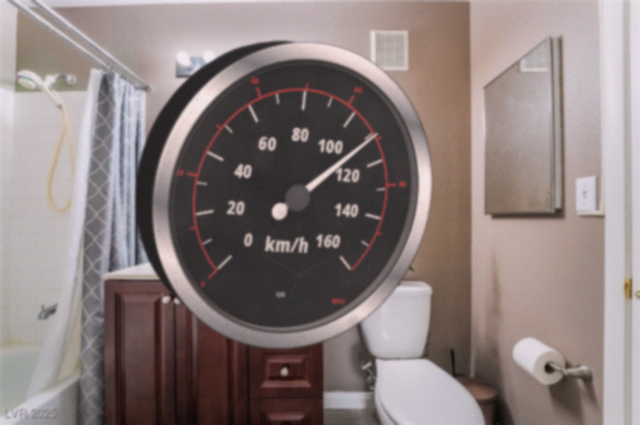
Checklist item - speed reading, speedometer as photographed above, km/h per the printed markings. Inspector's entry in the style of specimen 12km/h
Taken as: 110km/h
